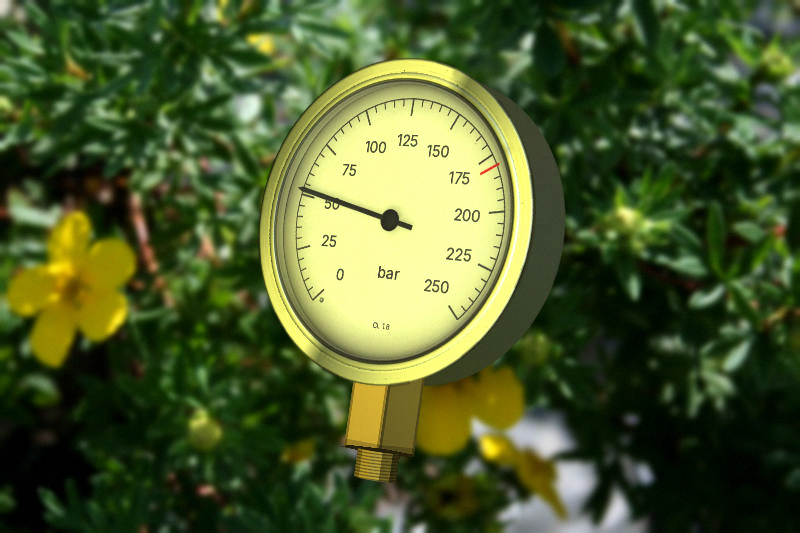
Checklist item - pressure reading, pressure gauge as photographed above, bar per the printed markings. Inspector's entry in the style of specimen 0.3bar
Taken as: 52.5bar
